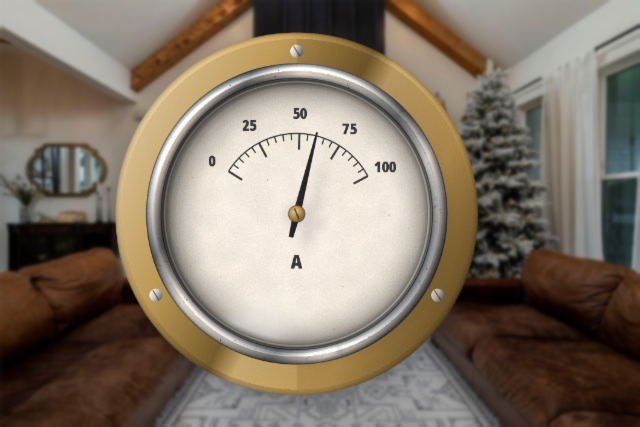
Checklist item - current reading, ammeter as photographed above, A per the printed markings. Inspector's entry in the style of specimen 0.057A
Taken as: 60A
